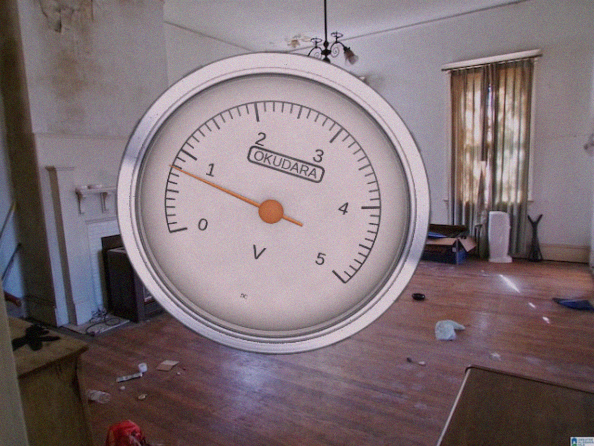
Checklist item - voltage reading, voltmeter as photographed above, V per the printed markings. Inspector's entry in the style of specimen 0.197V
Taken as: 0.8V
